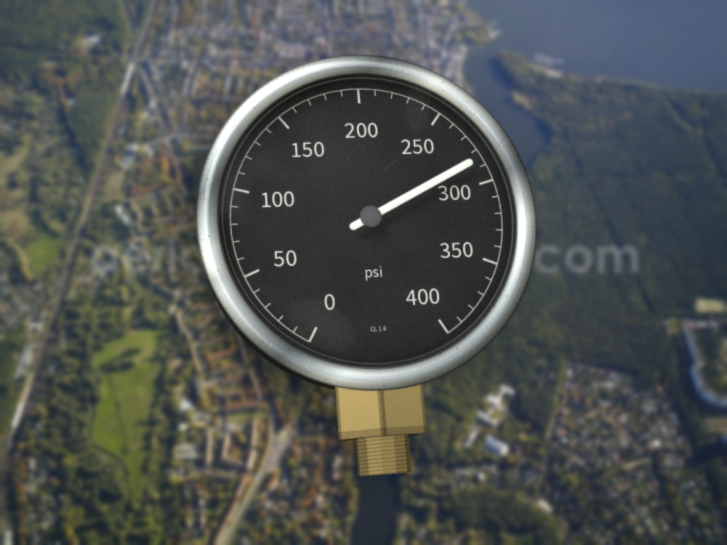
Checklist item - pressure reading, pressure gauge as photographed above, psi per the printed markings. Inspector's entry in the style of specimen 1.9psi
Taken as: 285psi
